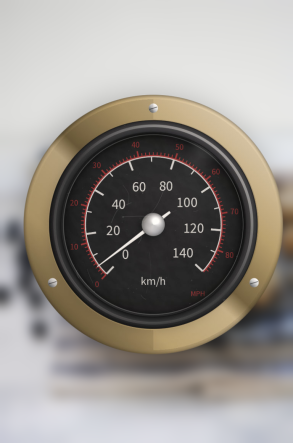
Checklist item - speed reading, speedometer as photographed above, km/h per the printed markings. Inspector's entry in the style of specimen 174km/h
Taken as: 5km/h
